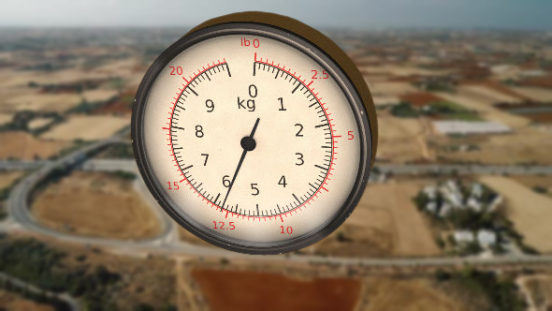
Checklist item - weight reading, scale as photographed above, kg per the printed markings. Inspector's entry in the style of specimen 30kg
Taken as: 5.8kg
